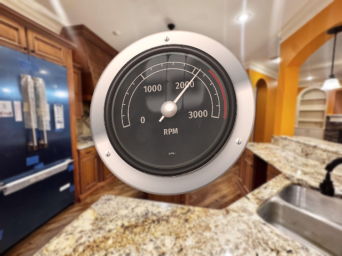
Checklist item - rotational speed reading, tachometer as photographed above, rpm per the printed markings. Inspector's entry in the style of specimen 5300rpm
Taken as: 2100rpm
